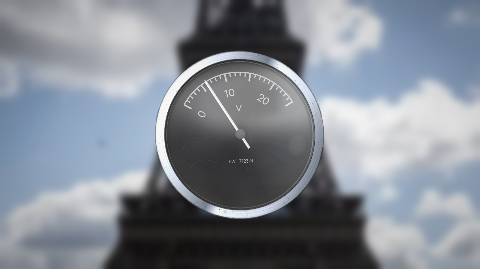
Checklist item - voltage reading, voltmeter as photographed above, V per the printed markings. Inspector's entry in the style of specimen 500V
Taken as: 6V
